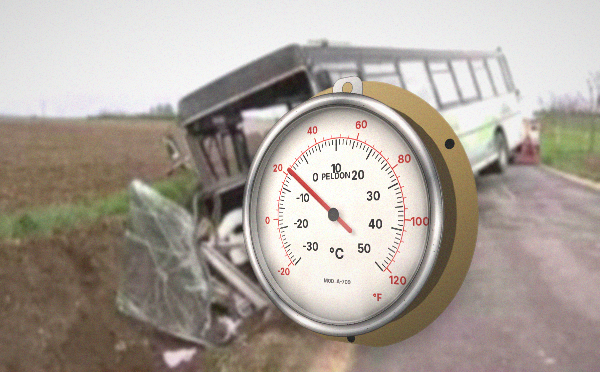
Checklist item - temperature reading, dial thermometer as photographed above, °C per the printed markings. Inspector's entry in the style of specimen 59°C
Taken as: -5°C
